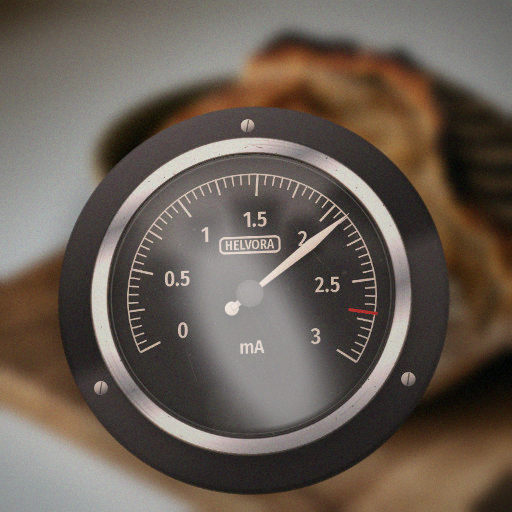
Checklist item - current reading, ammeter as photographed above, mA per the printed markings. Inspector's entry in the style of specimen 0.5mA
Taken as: 2.1mA
